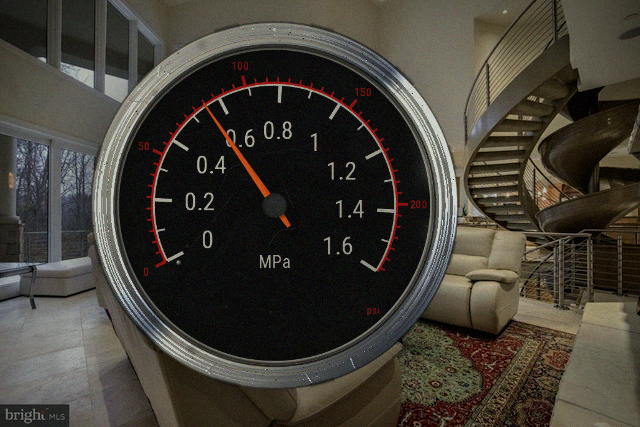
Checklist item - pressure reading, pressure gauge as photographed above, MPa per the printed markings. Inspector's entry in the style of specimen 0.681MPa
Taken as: 0.55MPa
